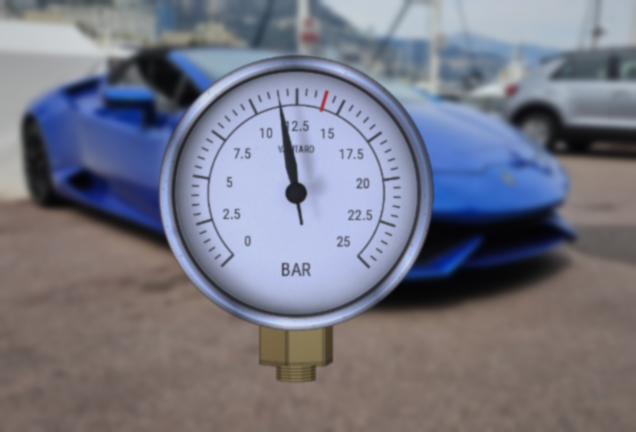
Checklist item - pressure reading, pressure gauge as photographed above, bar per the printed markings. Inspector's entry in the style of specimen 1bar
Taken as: 11.5bar
